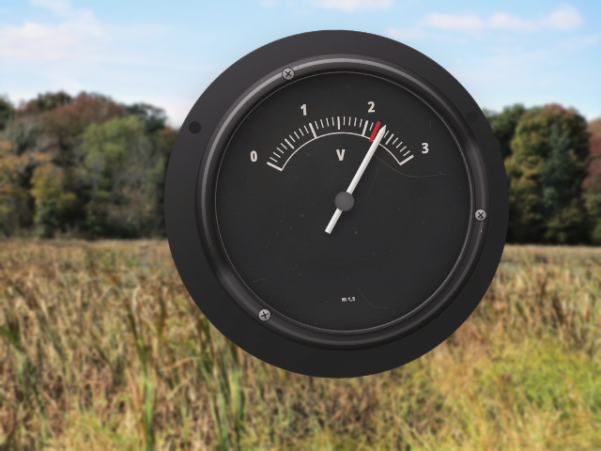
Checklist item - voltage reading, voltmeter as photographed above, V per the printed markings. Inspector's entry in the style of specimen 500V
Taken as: 2.3V
